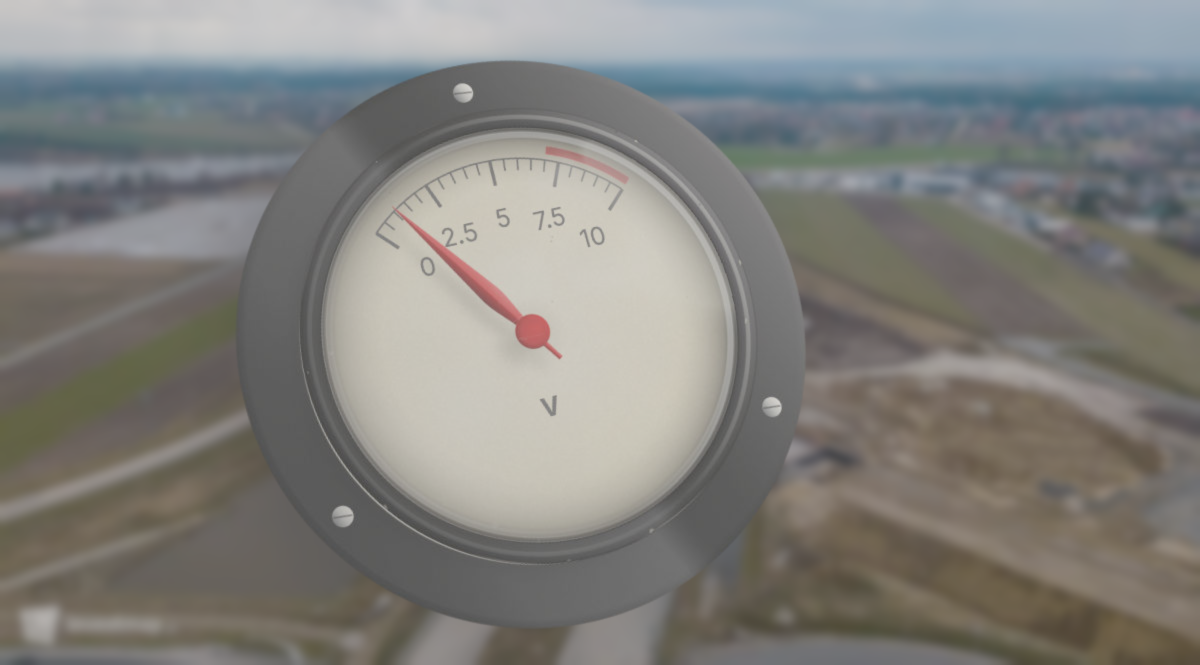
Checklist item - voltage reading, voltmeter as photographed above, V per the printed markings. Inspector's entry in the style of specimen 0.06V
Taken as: 1V
